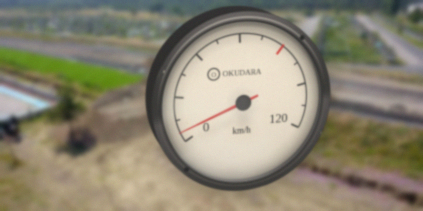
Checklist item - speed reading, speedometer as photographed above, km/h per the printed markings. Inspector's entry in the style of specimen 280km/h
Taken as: 5km/h
